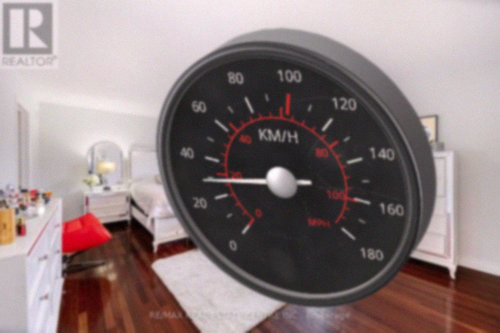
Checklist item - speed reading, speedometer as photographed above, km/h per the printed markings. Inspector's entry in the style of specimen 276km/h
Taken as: 30km/h
